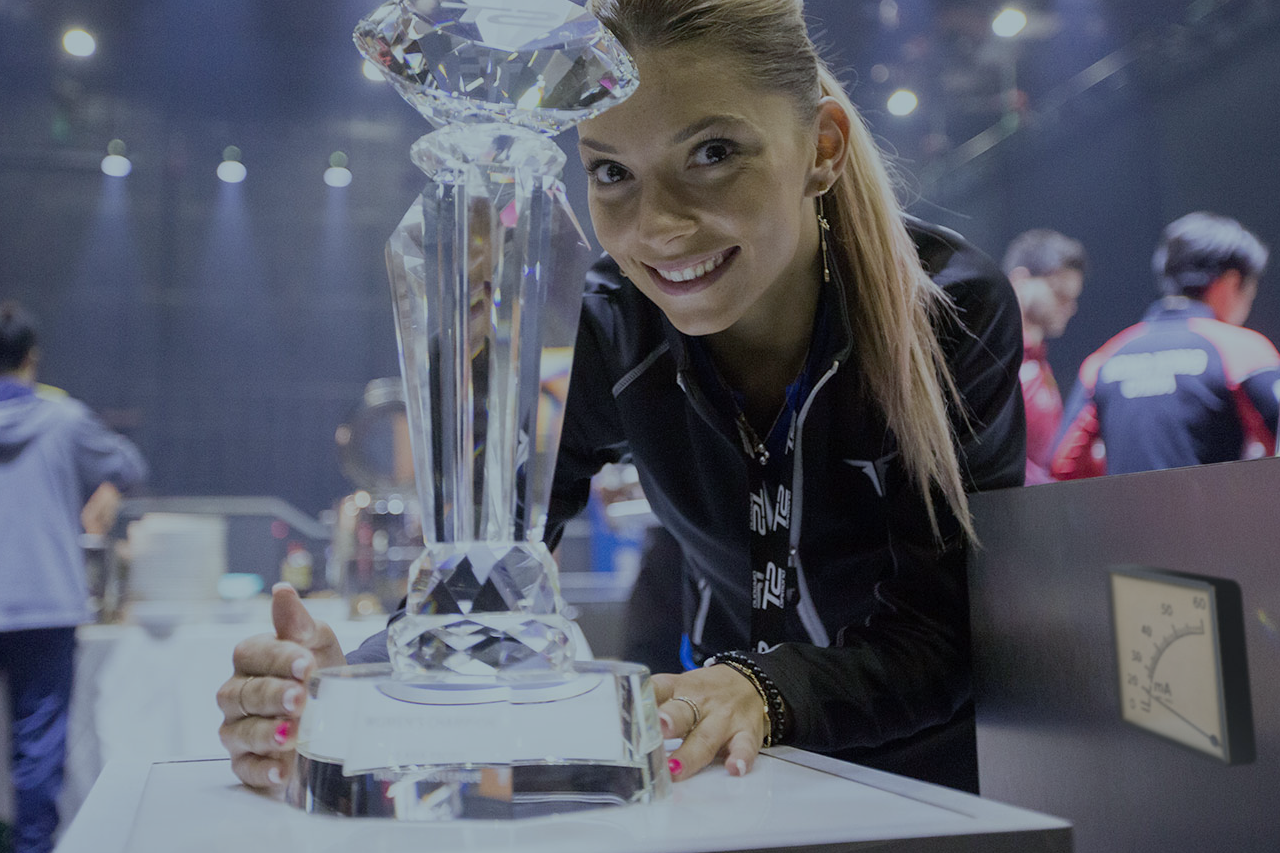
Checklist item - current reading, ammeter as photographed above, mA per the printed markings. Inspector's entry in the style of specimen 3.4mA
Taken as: 20mA
